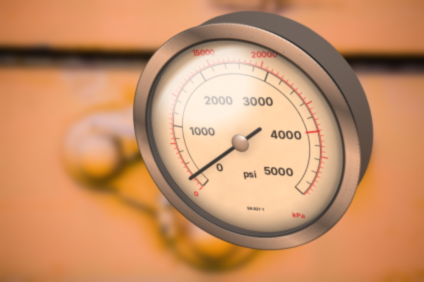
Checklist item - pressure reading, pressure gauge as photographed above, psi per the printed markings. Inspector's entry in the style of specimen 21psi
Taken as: 200psi
